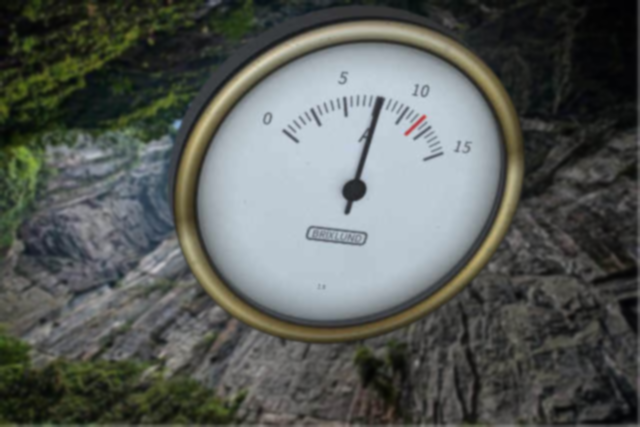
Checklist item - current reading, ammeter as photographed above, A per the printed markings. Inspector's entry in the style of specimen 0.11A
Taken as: 7.5A
